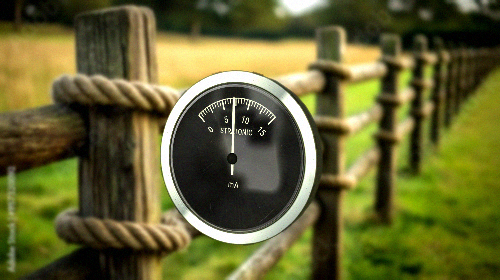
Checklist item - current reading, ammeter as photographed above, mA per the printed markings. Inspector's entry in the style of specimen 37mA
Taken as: 7.5mA
